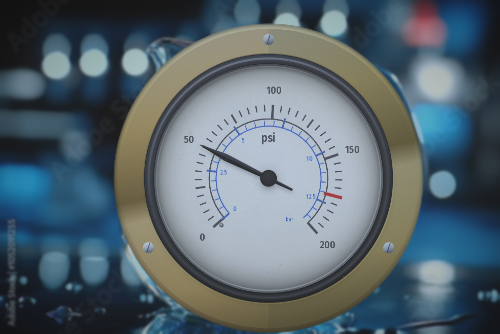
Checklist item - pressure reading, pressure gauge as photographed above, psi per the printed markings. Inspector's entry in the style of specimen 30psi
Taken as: 50psi
